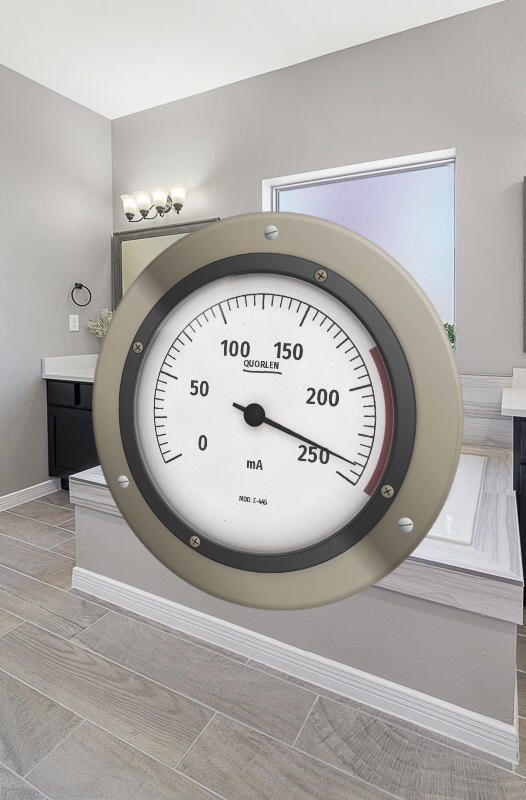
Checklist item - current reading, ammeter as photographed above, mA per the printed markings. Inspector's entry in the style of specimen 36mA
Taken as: 240mA
